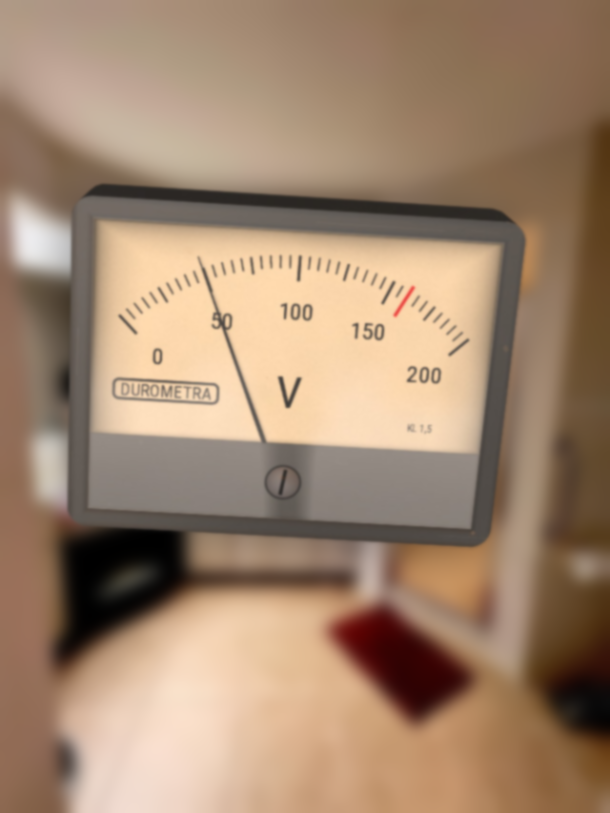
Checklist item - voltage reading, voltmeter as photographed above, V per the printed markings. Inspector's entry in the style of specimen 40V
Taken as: 50V
